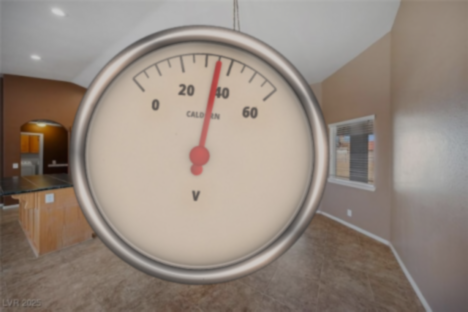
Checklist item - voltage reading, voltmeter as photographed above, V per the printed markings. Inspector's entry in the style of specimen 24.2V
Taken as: 35V
